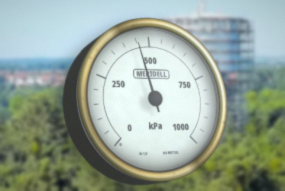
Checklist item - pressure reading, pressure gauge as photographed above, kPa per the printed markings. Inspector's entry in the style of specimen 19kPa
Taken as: 450kPa
